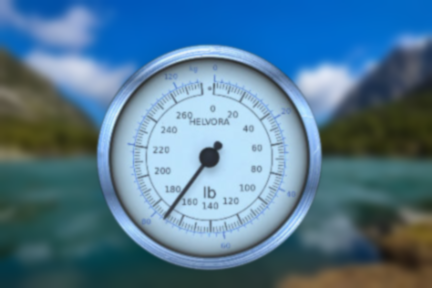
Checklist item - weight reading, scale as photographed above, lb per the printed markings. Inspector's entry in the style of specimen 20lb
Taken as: 170lb
